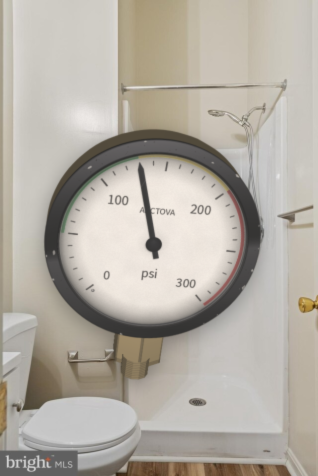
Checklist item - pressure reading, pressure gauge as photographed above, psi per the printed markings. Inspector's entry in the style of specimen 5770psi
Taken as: 130psi
